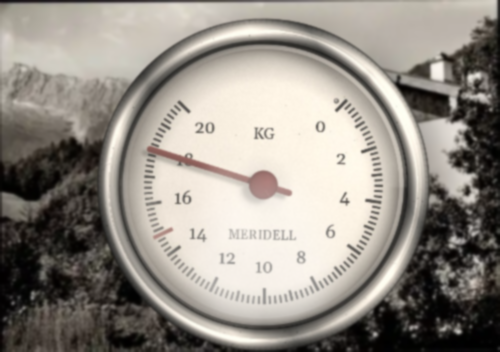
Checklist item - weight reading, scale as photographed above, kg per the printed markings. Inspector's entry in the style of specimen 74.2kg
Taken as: 18kg
